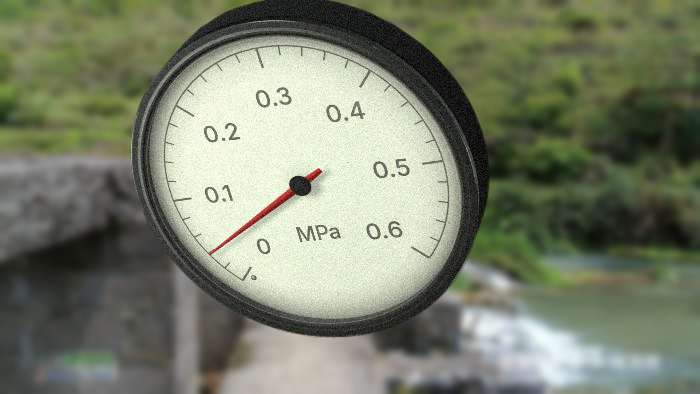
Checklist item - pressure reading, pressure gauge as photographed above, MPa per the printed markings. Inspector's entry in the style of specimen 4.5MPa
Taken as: 0.04MPa
